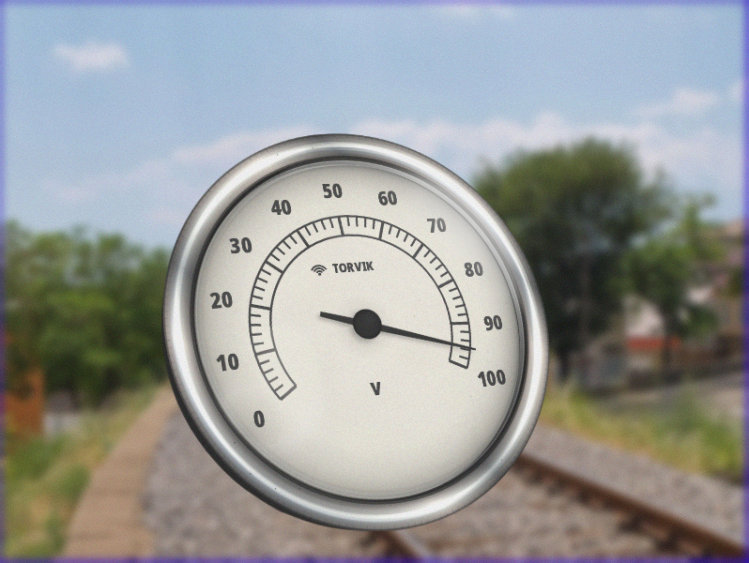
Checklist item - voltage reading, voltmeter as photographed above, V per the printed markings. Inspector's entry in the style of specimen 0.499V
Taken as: 96V
